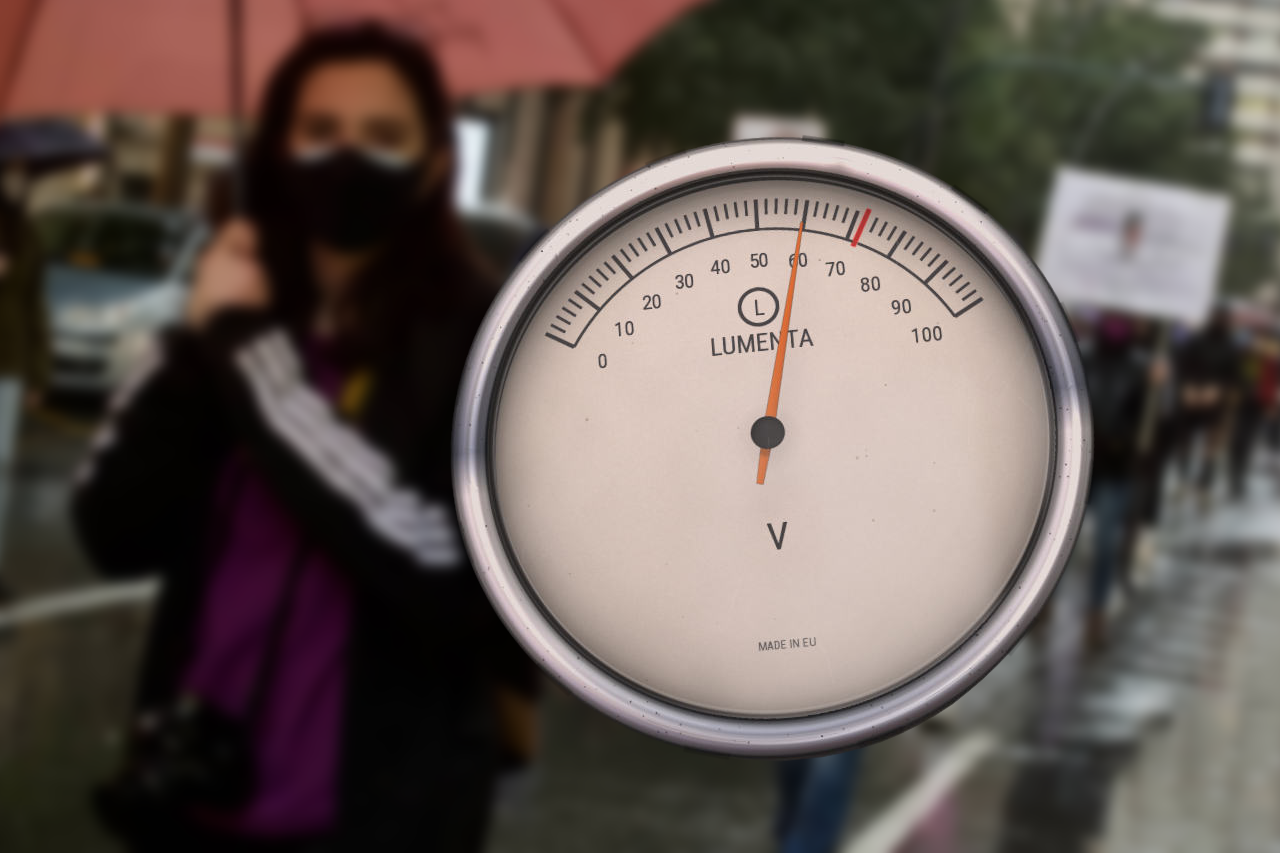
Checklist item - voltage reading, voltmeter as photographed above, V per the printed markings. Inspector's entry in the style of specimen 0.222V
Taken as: 60V
